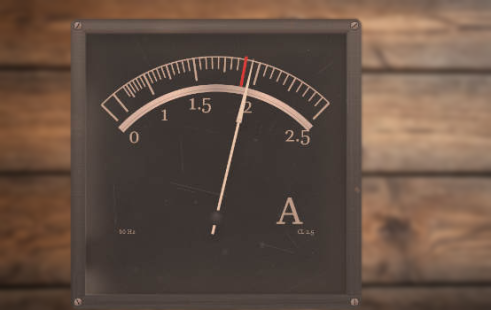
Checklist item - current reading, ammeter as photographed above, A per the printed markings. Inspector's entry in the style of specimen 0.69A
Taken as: 1.95A
